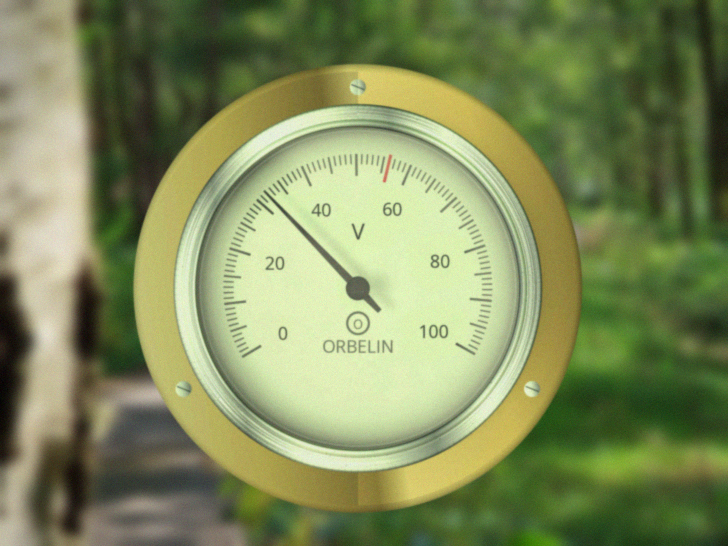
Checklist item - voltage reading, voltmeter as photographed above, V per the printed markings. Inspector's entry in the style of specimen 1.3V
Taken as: 32V
